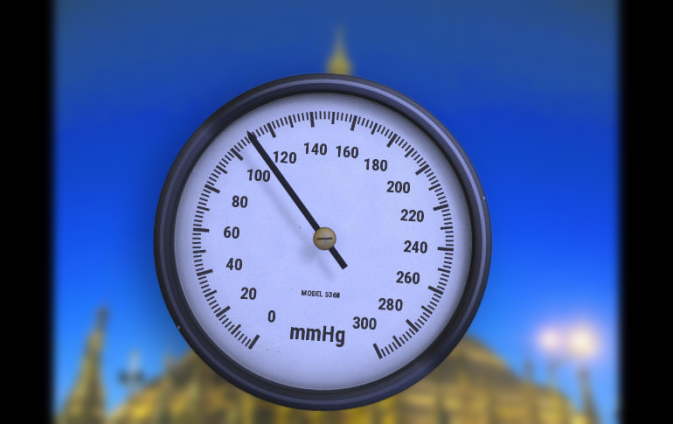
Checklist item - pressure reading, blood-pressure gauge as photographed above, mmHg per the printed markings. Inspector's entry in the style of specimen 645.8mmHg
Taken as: 110mmHg
